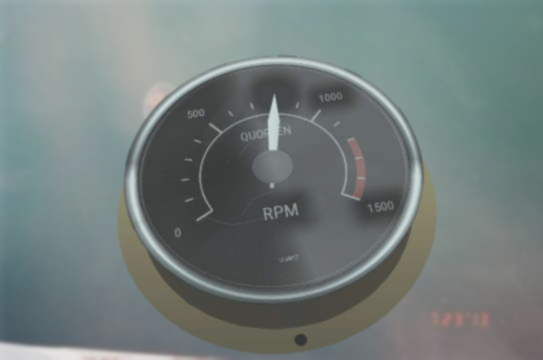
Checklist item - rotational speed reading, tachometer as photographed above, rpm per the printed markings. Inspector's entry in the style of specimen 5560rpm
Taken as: 800rpm
